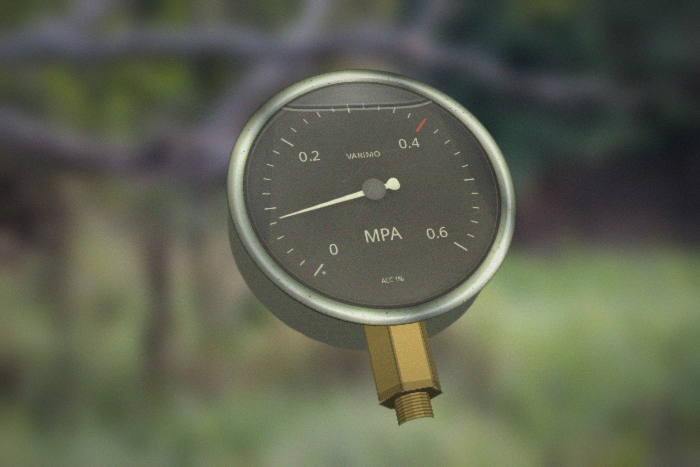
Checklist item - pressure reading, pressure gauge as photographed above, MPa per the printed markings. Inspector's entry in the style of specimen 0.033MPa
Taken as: 0.08MPa
